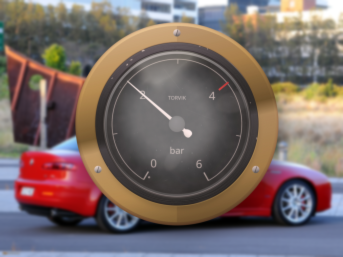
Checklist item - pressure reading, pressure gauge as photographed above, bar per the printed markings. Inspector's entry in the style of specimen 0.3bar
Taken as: 2bar
